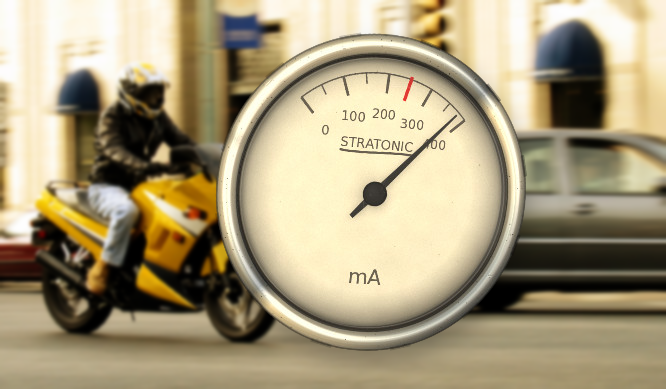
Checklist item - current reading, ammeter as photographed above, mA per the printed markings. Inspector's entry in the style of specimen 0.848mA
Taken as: 375mA
